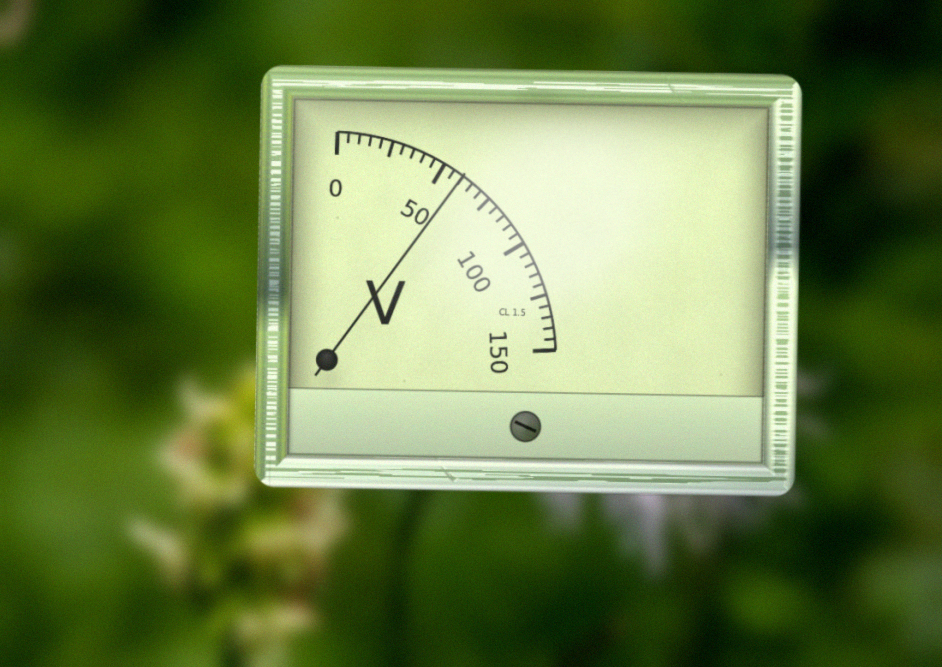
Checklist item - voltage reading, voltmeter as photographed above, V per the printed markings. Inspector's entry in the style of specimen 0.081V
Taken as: 60V
